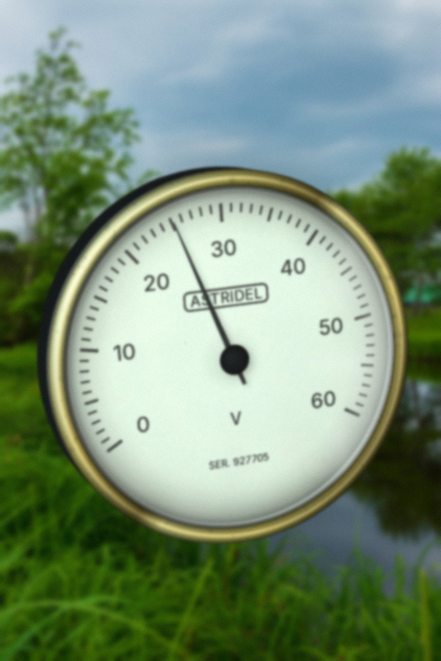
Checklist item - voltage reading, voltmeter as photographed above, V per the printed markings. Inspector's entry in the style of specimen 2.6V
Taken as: 25V
